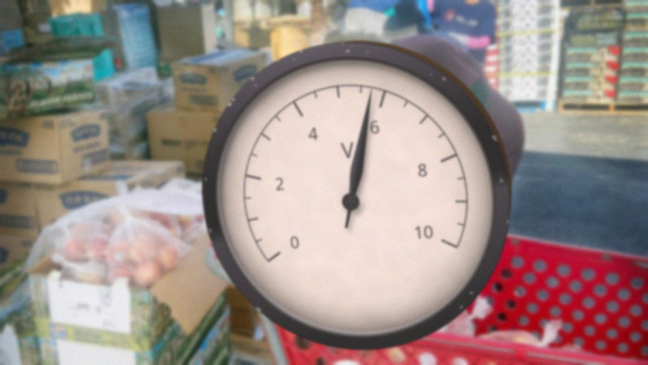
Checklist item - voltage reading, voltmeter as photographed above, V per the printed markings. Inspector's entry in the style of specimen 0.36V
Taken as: 5.75V
